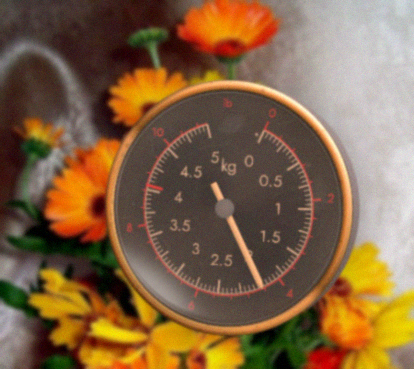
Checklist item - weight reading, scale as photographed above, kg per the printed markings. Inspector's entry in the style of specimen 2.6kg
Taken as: 2kg
